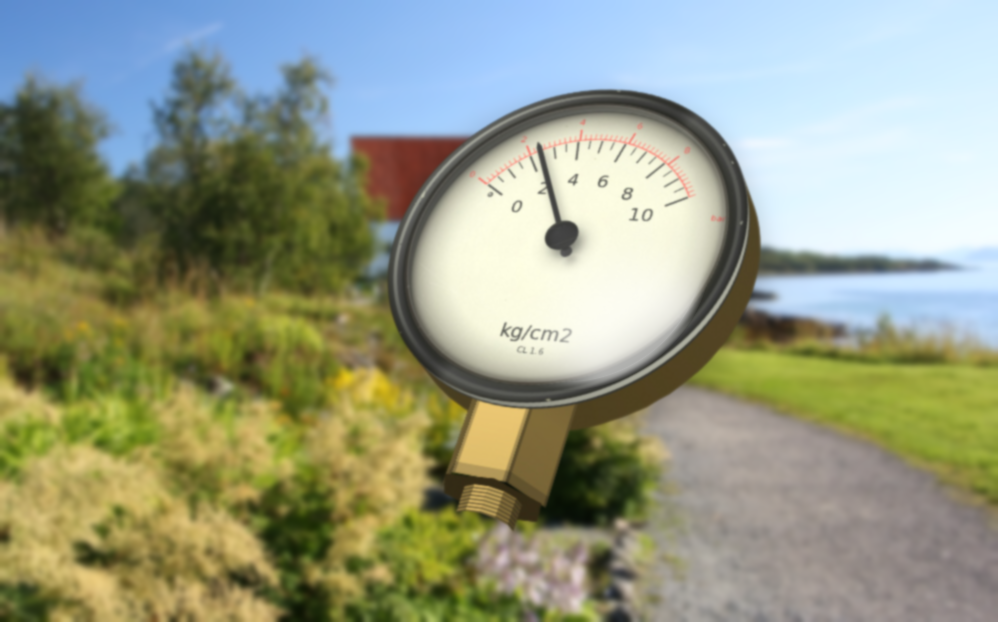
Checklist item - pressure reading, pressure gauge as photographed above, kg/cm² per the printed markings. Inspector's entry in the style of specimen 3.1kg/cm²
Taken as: 2.5kg/cm²
